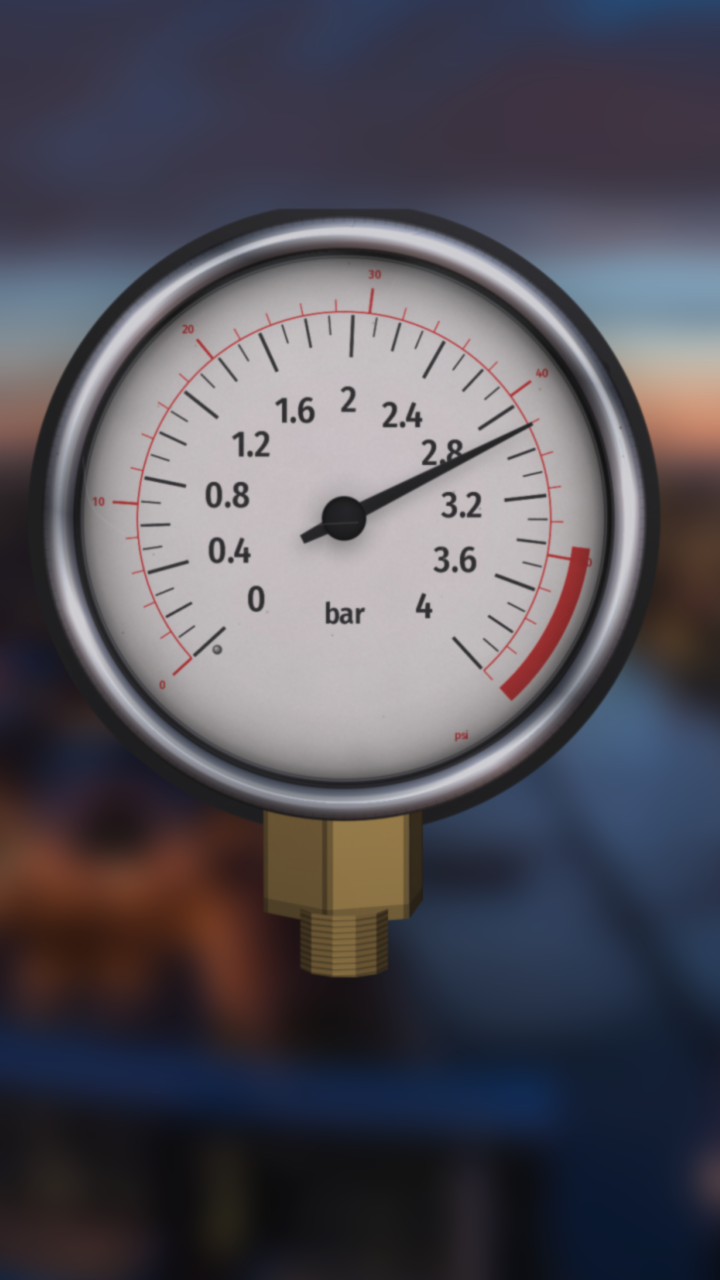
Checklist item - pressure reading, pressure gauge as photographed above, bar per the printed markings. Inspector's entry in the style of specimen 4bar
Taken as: 2.9bar
